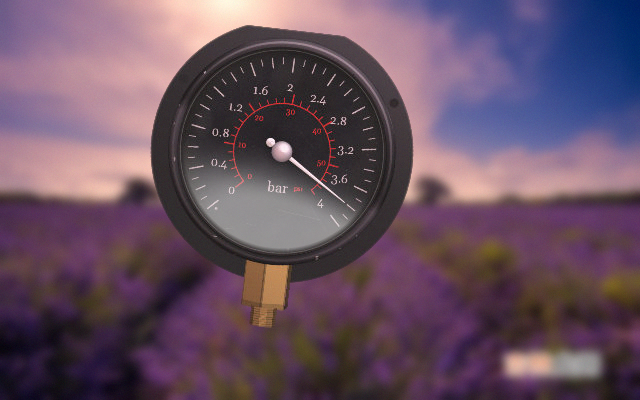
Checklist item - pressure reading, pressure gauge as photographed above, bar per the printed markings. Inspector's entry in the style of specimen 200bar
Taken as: 3.8bar
